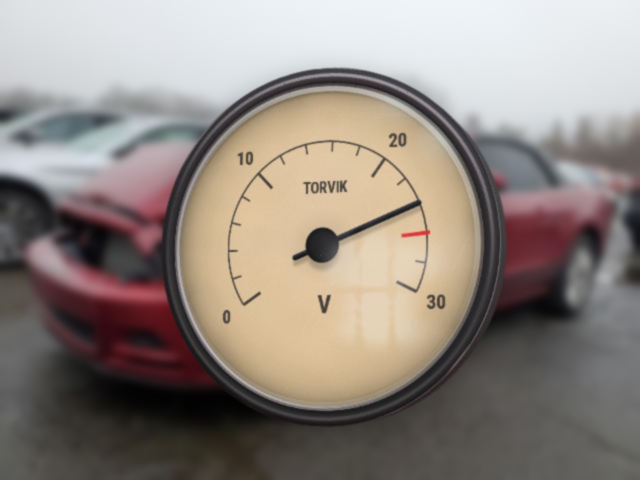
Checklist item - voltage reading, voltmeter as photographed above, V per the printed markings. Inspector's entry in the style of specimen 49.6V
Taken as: 24V
